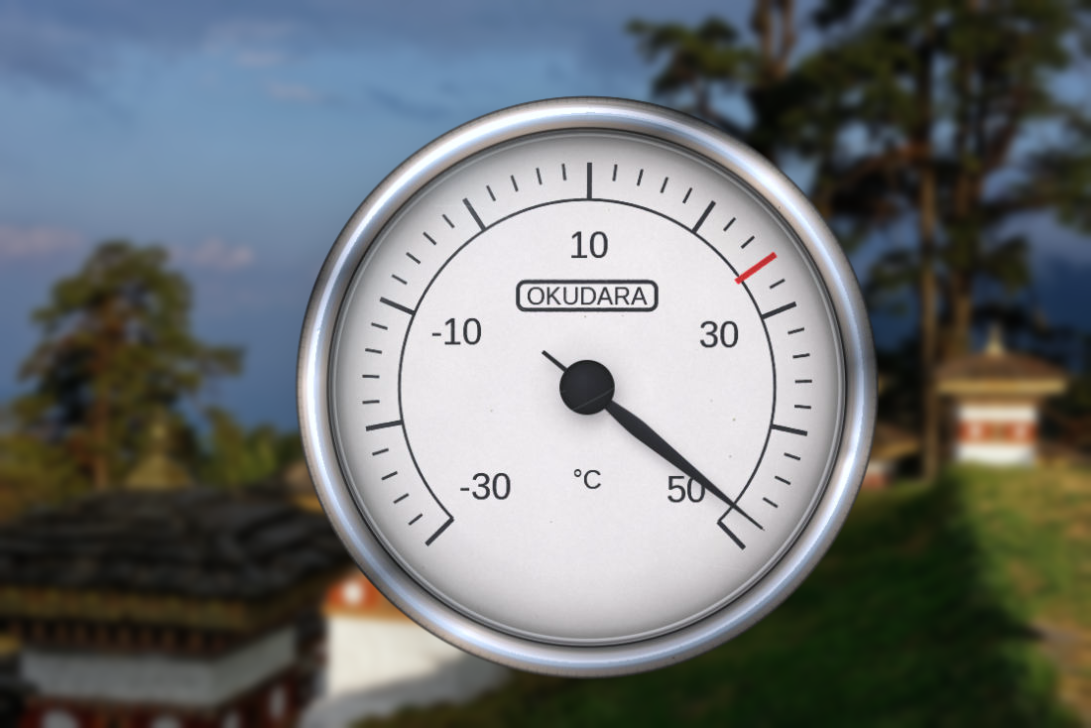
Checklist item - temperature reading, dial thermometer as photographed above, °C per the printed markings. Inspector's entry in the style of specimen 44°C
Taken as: 48°C
